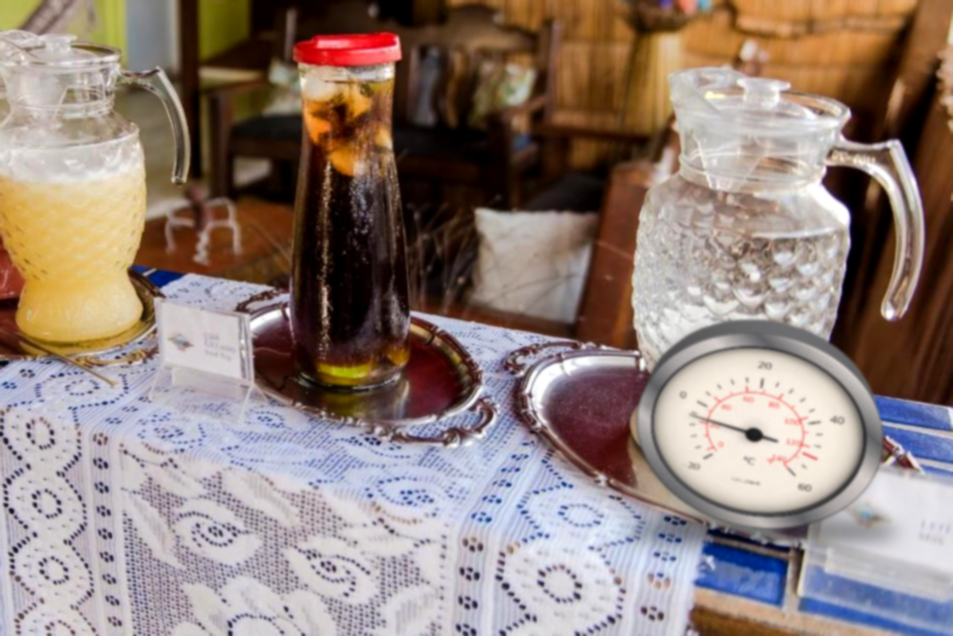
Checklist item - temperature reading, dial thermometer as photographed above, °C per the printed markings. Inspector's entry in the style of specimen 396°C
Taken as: -4°C
